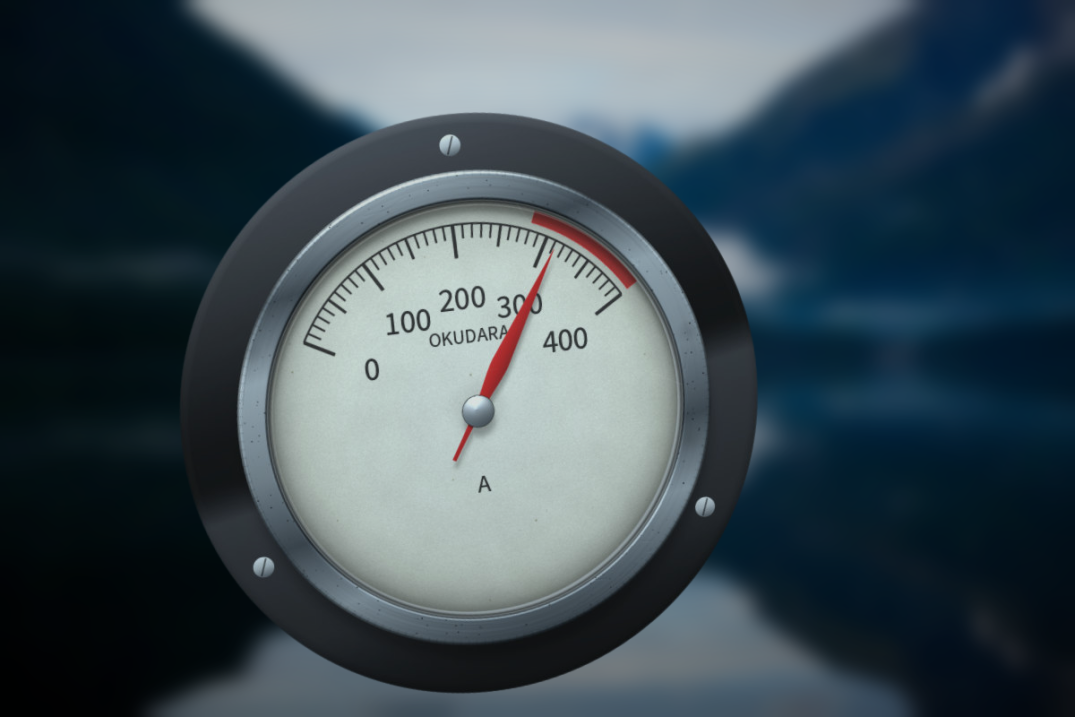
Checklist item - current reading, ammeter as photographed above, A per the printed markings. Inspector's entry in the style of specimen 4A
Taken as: 310A
